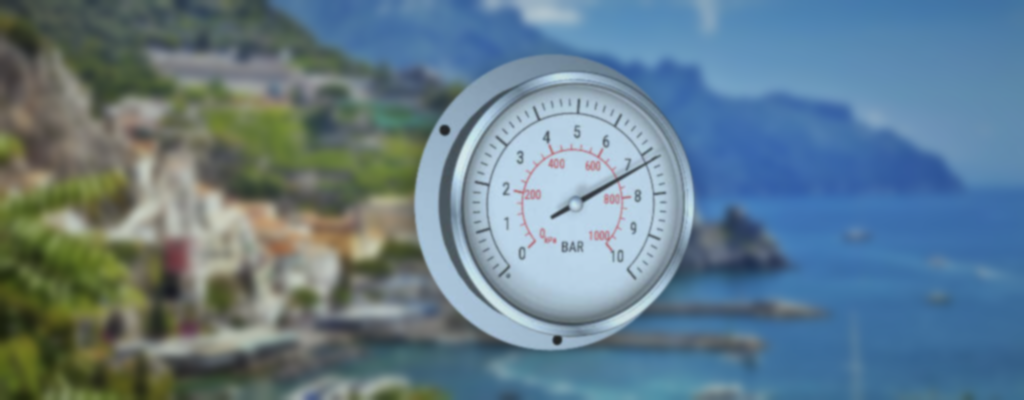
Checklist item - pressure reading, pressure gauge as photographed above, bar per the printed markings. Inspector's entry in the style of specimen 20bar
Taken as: 7.2bar
